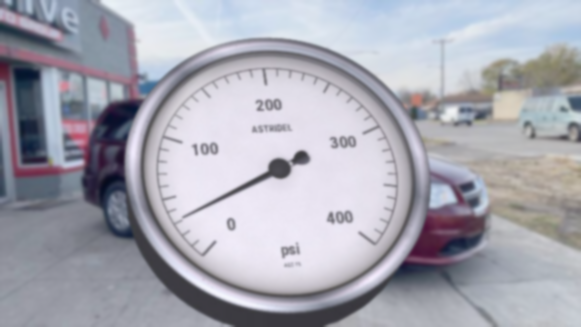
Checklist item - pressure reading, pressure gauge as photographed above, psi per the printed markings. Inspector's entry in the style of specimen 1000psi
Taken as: 30psi
